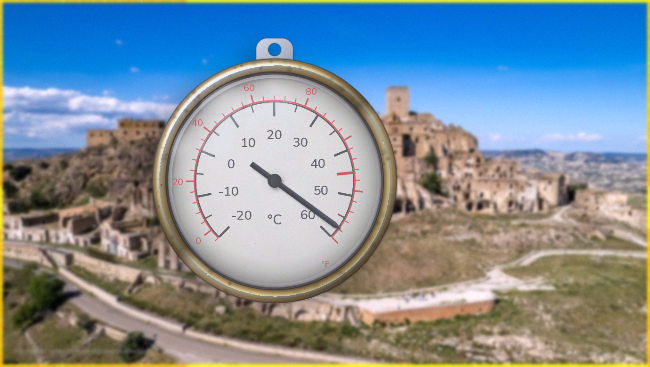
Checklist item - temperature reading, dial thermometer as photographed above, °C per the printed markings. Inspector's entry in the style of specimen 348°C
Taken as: 57.5°C
